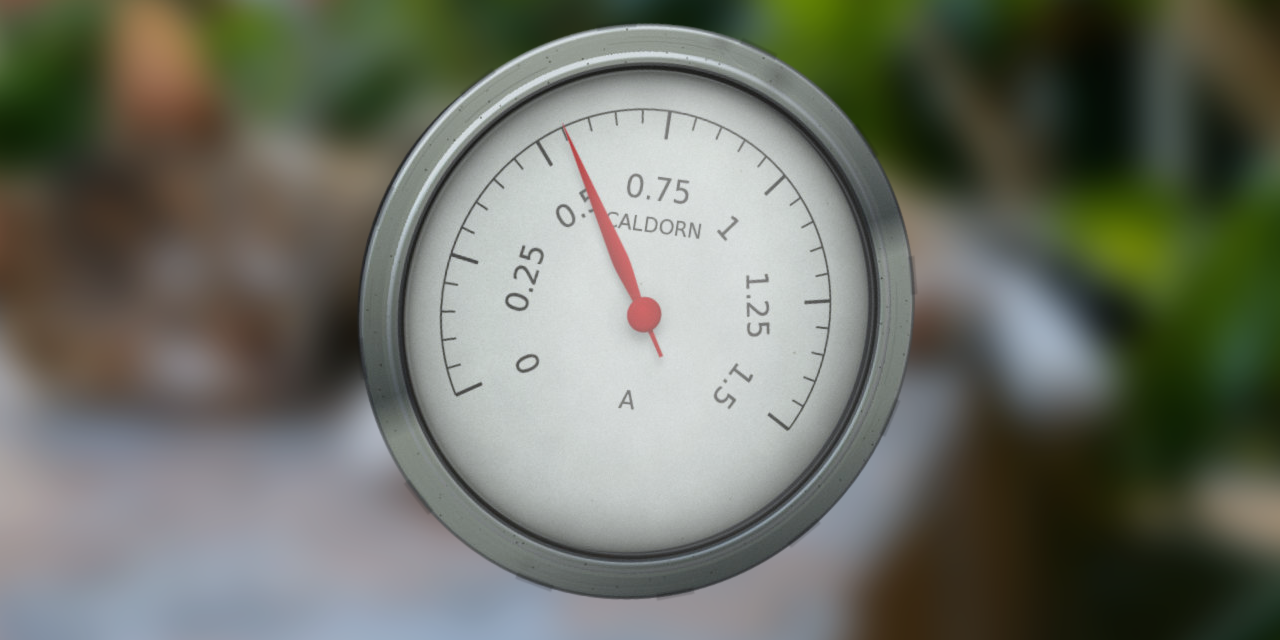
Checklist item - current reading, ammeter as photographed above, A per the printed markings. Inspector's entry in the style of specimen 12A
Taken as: 0.55A
